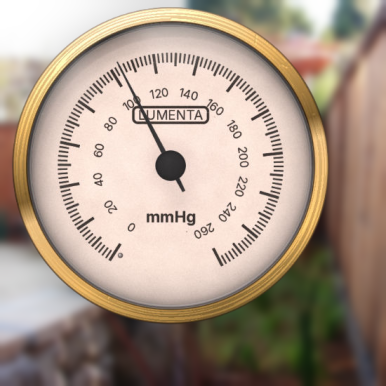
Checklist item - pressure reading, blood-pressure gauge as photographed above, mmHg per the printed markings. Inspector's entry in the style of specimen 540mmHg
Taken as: 104mmHg
